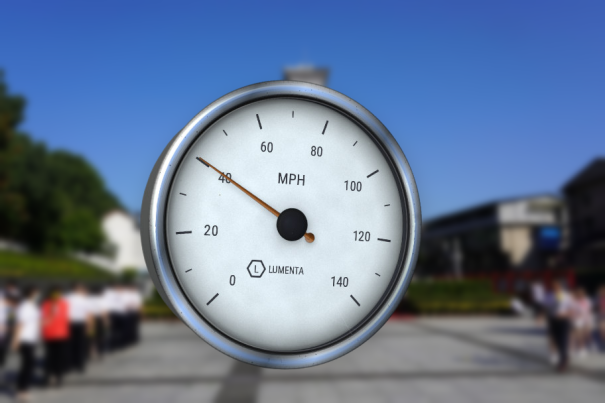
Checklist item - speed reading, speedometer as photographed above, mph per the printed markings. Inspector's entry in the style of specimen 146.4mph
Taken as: 40mph
